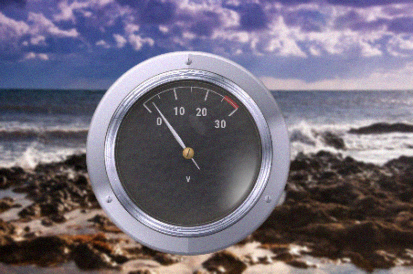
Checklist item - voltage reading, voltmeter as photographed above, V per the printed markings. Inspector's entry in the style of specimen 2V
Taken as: 2.5V
